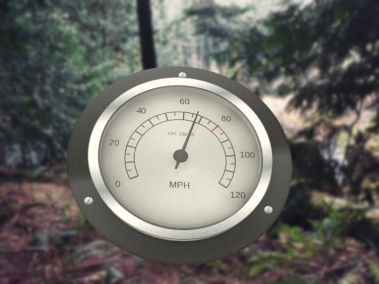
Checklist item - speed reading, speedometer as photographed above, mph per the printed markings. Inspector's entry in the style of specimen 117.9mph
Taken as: 67.5mph
